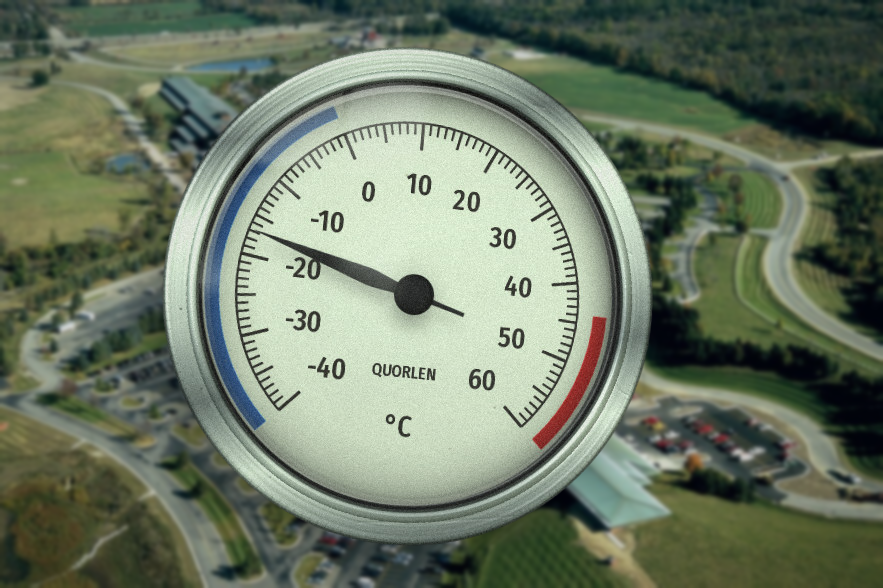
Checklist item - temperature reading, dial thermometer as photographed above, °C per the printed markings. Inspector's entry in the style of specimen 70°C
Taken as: -17°C
